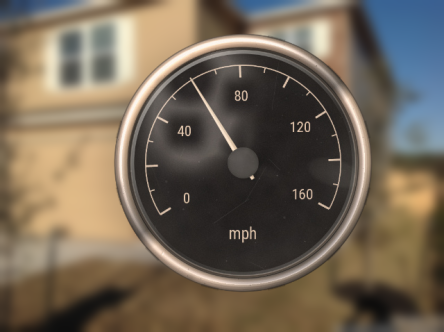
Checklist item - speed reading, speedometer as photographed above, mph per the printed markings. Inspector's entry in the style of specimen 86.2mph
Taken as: 60mph
